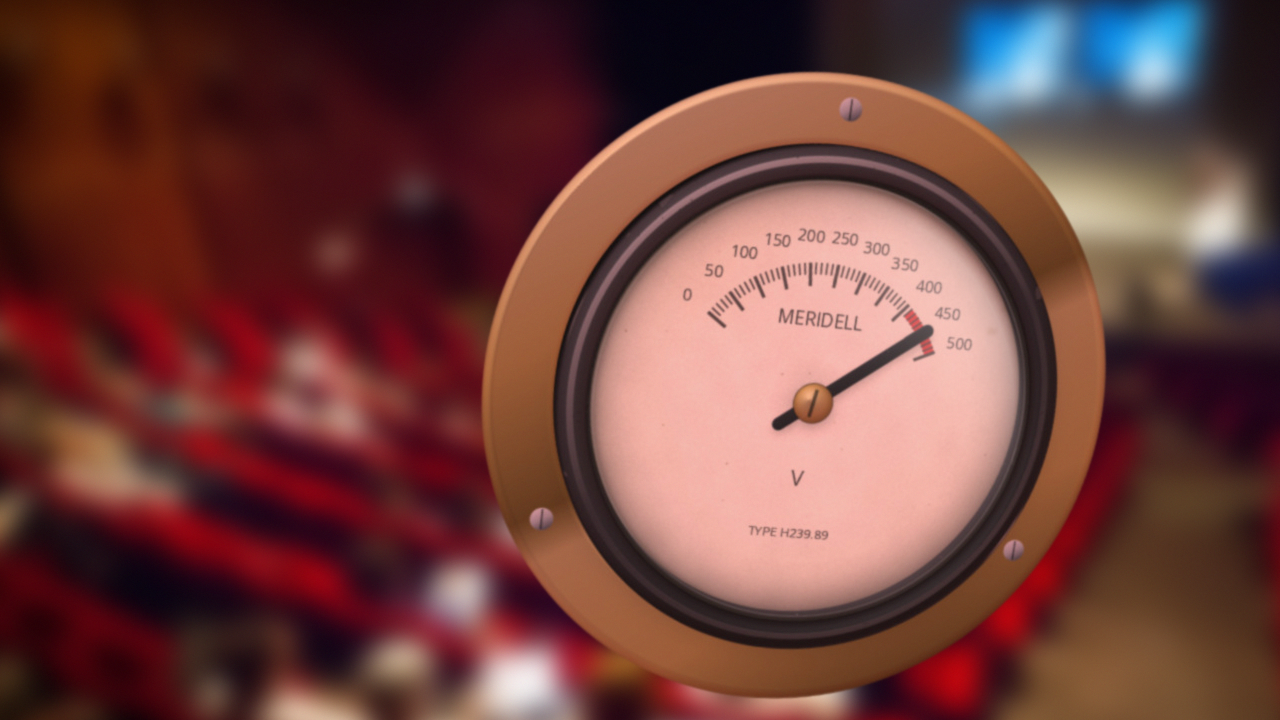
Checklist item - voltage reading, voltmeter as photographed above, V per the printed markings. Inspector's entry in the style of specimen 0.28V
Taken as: 450V
